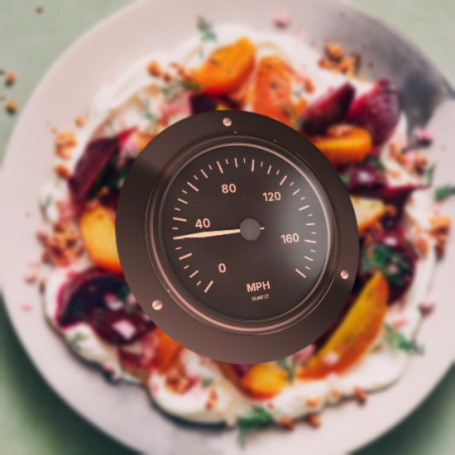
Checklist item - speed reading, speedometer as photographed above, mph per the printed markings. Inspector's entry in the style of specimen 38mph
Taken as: 30mph
